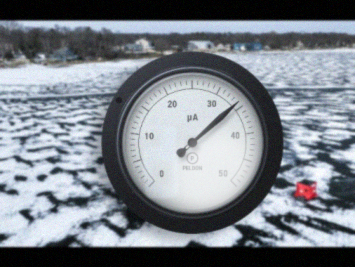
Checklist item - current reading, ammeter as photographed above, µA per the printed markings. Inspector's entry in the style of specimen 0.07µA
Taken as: 34µA
